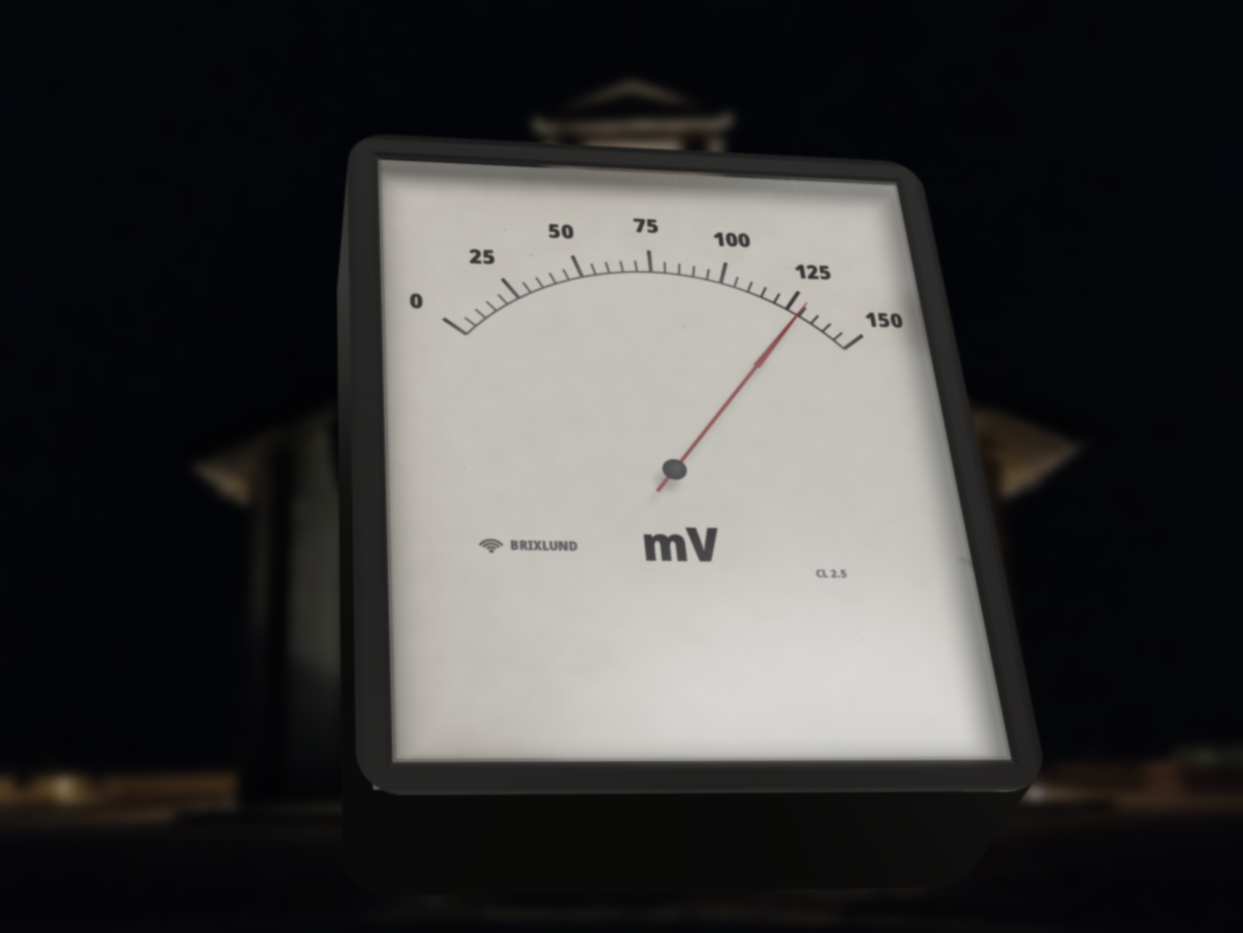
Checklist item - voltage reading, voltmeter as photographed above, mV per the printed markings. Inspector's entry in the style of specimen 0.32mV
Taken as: 130mV
